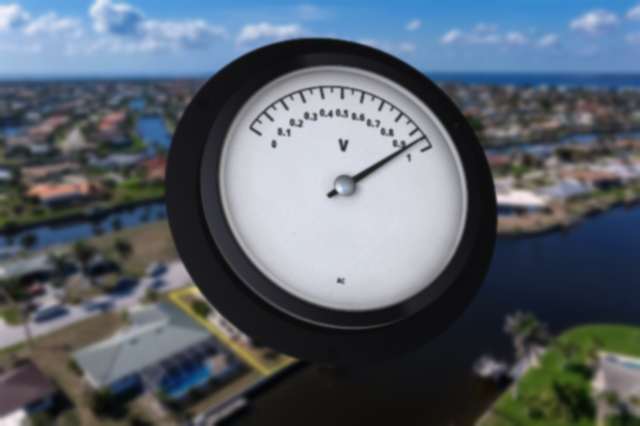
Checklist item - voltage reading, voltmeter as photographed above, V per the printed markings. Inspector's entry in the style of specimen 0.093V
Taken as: 0.95V
